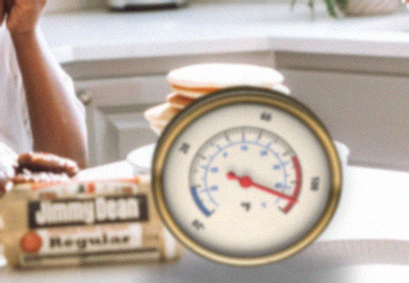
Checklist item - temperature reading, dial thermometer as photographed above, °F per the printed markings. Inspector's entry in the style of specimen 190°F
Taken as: 110°F
